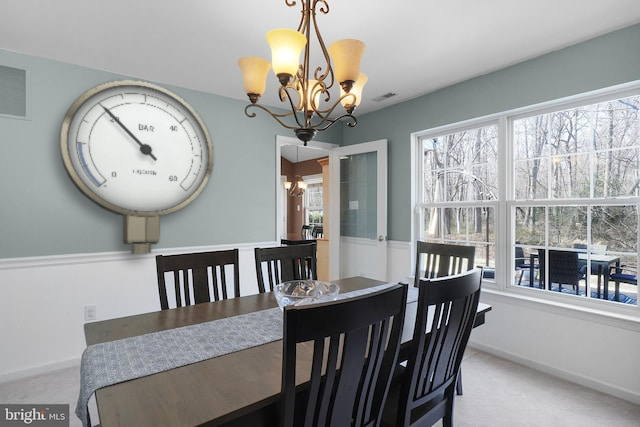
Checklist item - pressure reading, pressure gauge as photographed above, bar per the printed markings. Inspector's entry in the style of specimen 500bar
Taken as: 20bar
